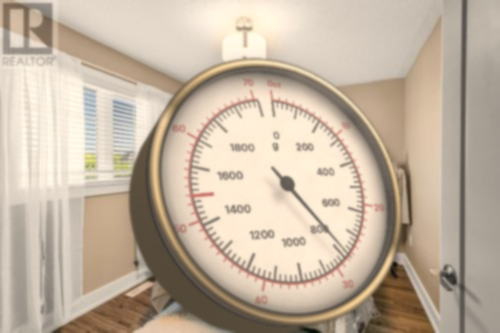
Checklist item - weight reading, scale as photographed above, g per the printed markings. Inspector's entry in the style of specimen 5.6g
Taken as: 800g
